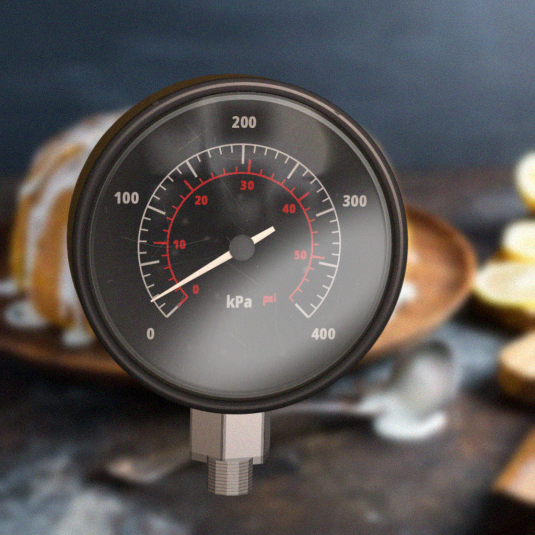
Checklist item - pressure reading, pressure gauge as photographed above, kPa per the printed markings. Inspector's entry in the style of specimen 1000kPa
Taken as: 20kPa
